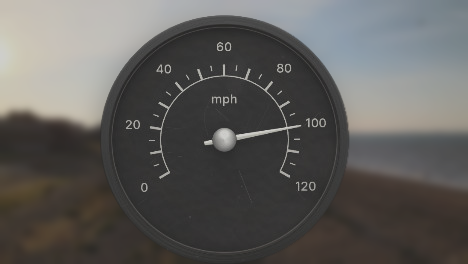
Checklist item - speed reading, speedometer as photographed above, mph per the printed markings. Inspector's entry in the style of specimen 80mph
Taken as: 100mph
